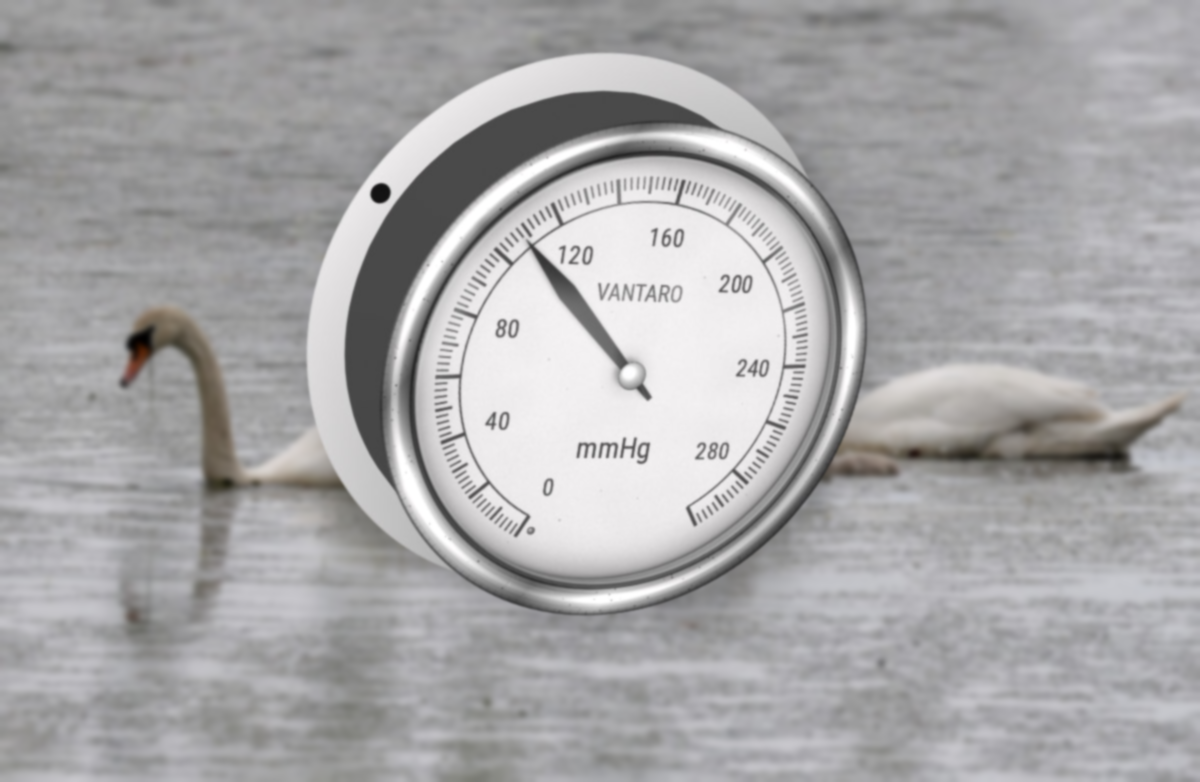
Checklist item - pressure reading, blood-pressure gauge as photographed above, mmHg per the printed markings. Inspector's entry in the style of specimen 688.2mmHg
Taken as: 108mmHg
